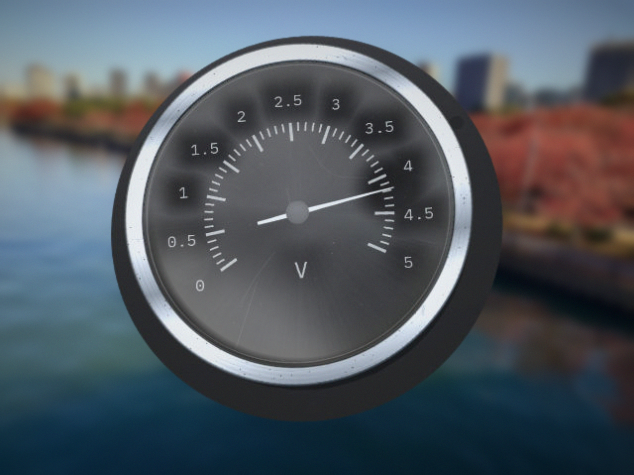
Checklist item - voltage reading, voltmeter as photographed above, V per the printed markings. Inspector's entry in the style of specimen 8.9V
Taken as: 4.2V
